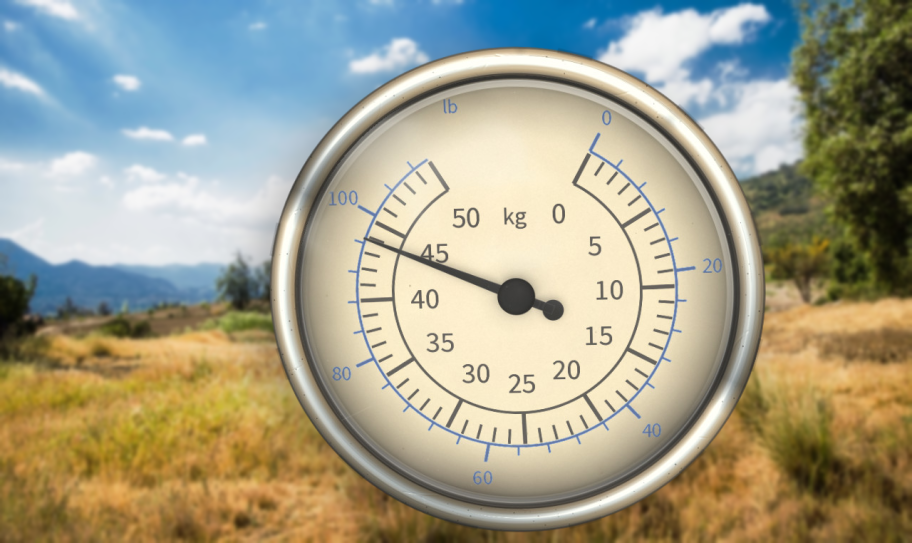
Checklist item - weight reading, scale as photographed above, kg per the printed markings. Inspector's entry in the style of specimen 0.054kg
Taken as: 44kg
